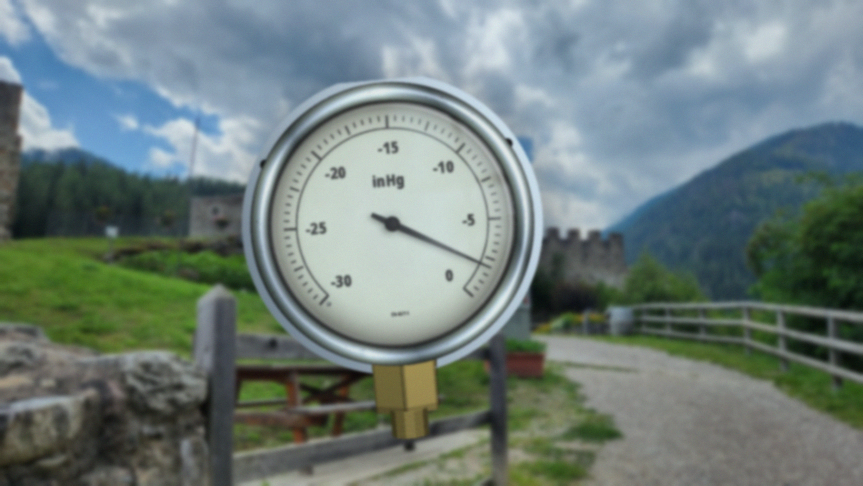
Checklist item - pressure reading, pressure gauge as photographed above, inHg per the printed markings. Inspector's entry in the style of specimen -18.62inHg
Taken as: -2inHg
